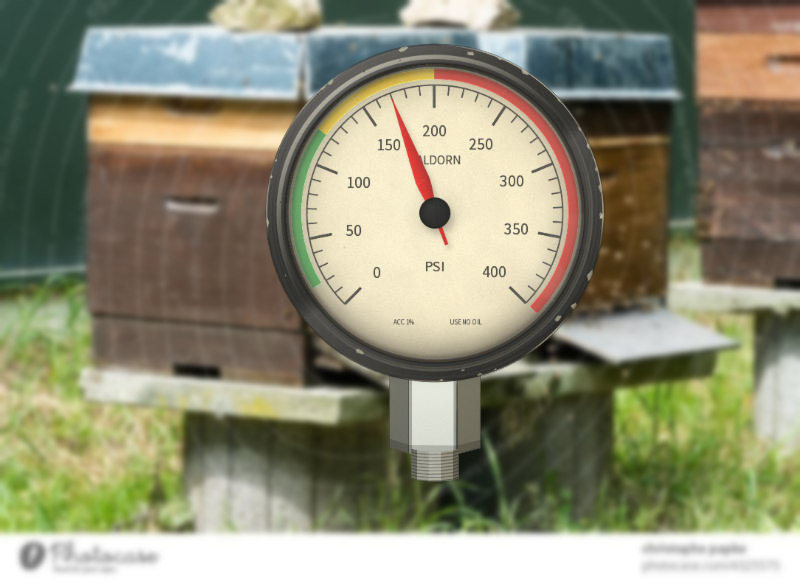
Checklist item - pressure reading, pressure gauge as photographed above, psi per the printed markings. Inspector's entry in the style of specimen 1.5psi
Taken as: 170psi
